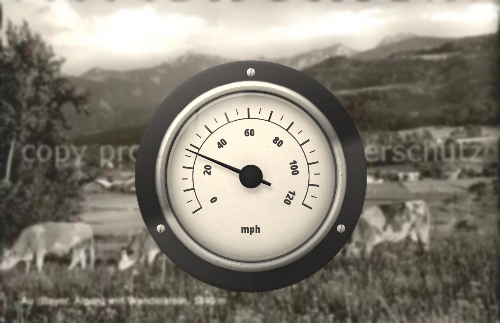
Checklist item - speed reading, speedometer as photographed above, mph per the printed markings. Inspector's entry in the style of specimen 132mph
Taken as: 27.5mph
